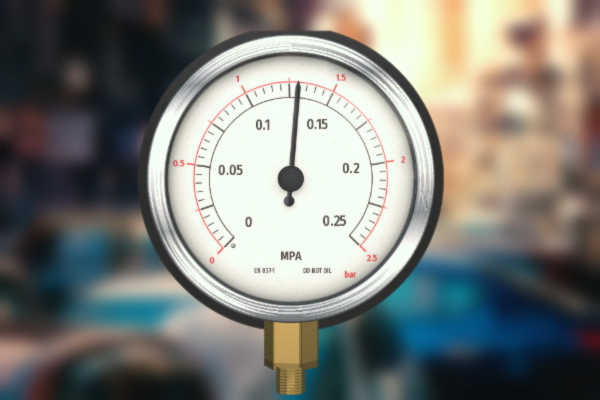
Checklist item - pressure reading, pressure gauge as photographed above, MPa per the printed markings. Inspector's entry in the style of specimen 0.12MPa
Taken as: 0.13MPa
